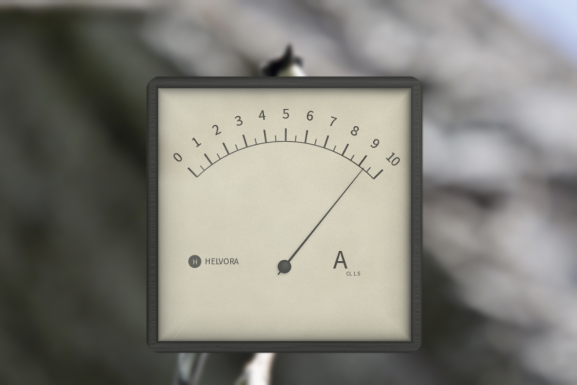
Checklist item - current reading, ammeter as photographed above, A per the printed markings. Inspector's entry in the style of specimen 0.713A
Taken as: 9.25A
